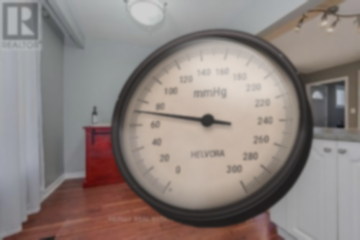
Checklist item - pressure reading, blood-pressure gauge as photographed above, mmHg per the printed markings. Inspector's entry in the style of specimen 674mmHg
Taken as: 70mmHg
